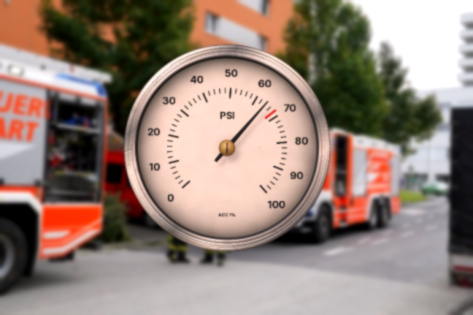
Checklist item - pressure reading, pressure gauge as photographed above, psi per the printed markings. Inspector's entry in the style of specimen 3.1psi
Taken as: 64psi
